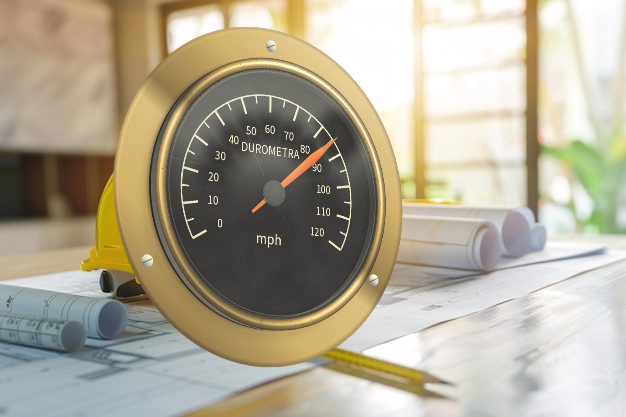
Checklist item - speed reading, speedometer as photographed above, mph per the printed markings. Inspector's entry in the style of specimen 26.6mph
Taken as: 85mph
